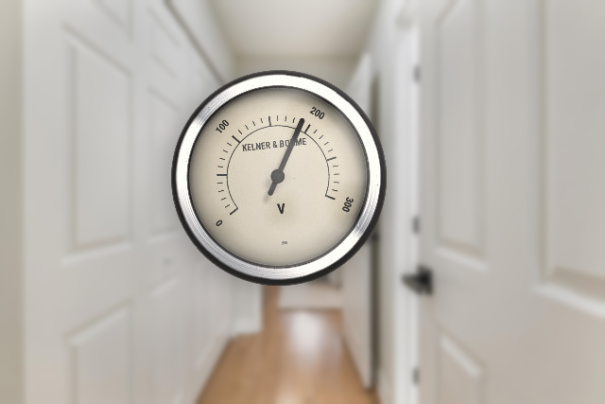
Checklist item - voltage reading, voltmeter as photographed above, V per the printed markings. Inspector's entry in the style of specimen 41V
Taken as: 190V
